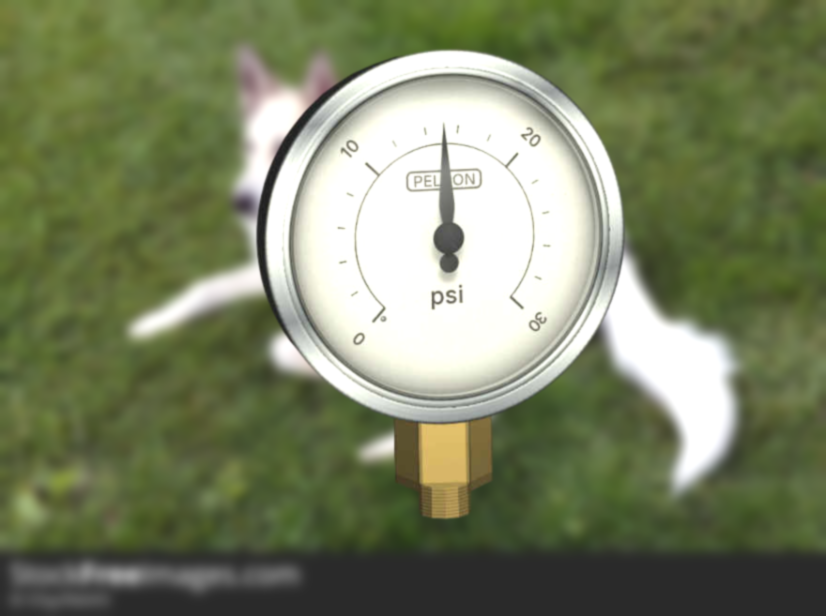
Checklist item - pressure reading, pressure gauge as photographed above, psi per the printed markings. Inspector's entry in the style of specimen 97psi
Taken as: 15psi
